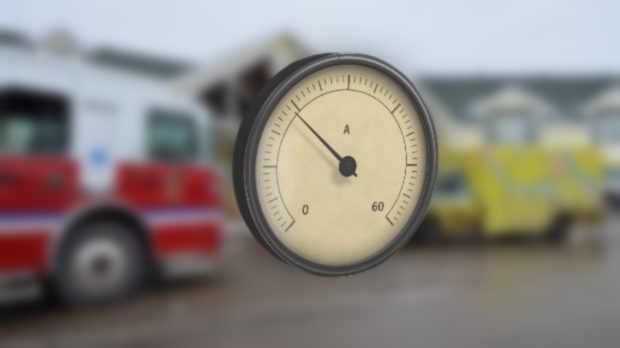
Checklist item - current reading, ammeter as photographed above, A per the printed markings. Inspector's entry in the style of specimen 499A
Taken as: 19A
